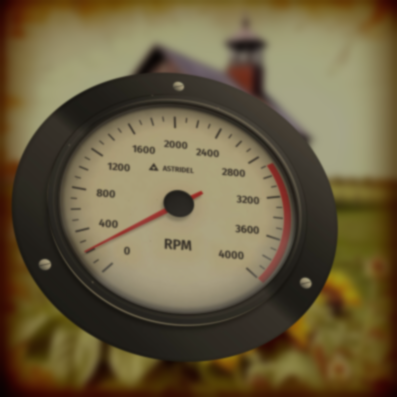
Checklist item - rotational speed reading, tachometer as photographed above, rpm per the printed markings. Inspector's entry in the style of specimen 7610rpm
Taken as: 200rpm
